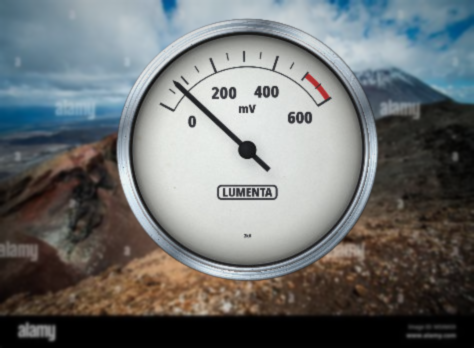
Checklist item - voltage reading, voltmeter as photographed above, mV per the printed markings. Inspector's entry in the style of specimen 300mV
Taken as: 75mV
